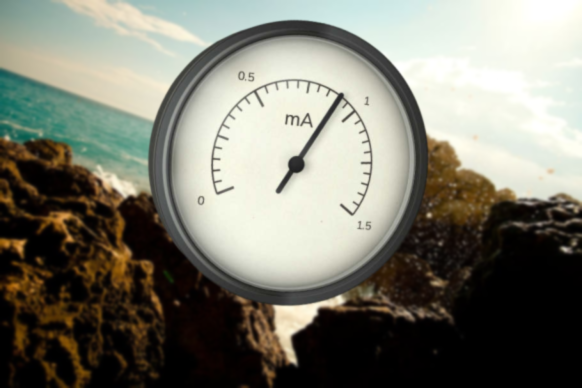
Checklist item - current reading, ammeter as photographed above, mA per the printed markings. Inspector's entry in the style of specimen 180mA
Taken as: 0.9mA
